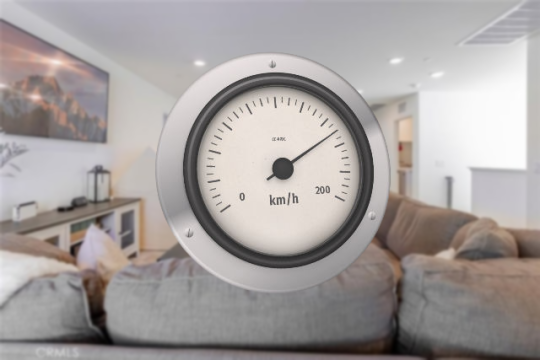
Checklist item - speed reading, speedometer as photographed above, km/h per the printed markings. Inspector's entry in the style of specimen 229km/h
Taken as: 150km/h
